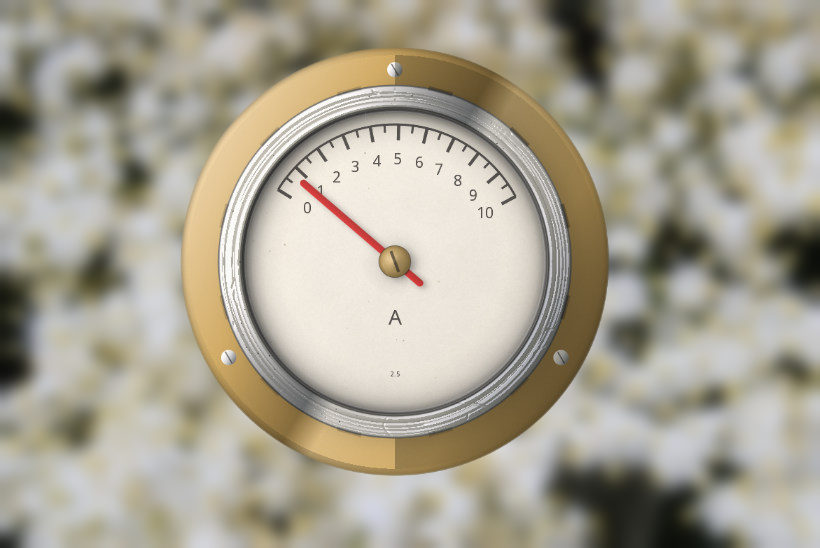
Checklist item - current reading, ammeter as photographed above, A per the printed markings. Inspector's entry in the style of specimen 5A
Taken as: 0.75A
